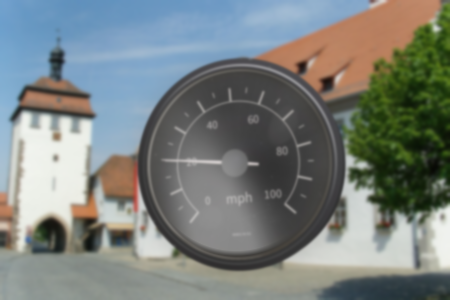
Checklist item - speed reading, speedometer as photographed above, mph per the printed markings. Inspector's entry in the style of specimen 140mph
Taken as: 20mph
